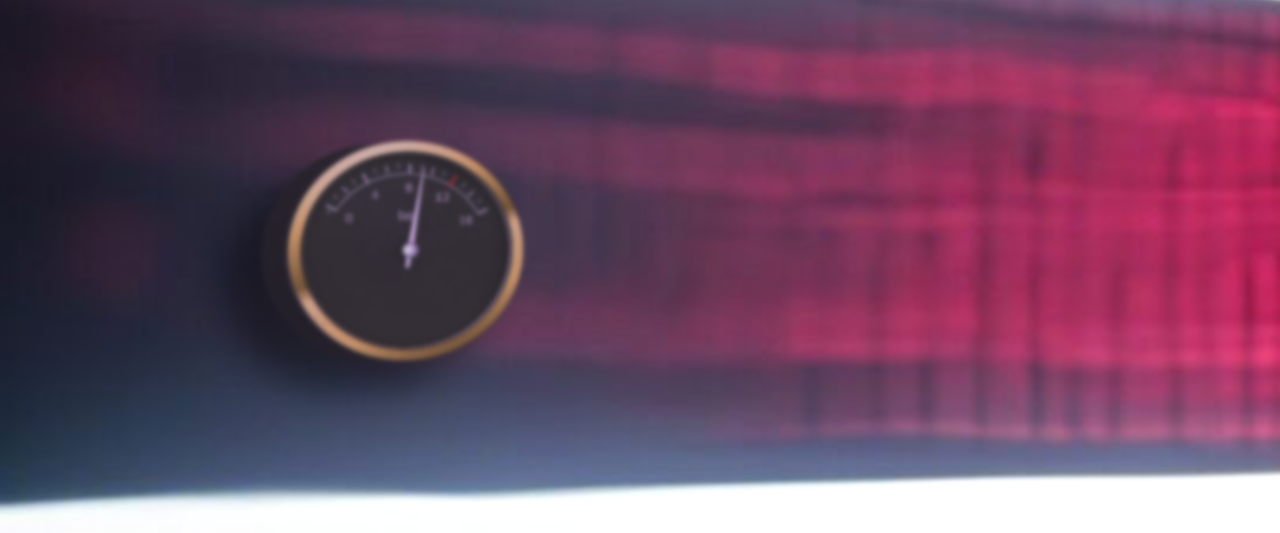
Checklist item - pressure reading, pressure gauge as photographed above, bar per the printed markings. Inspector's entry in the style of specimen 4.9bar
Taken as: 9bar
